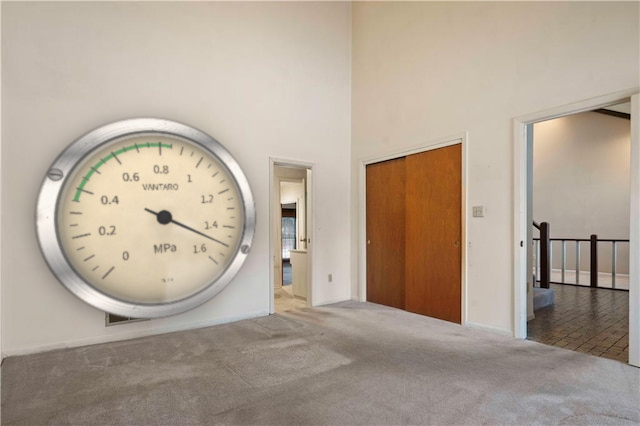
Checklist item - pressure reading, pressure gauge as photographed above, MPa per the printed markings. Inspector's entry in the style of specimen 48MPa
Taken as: 1.5MPa
